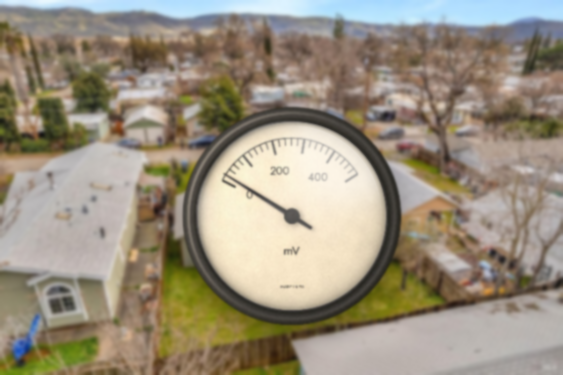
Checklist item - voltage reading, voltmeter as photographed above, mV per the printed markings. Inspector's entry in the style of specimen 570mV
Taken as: 20mV
